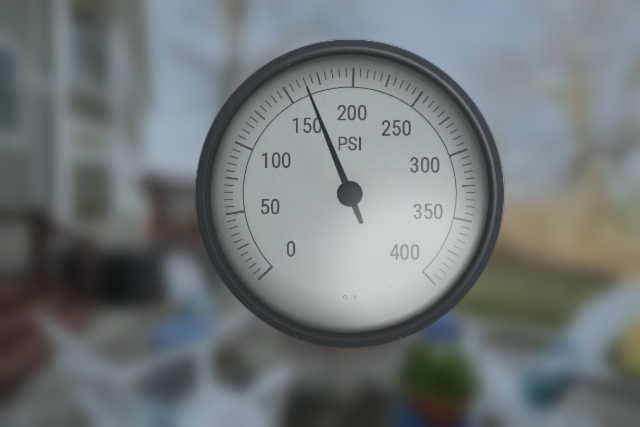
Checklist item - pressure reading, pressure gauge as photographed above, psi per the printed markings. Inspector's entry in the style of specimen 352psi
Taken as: 165psi
